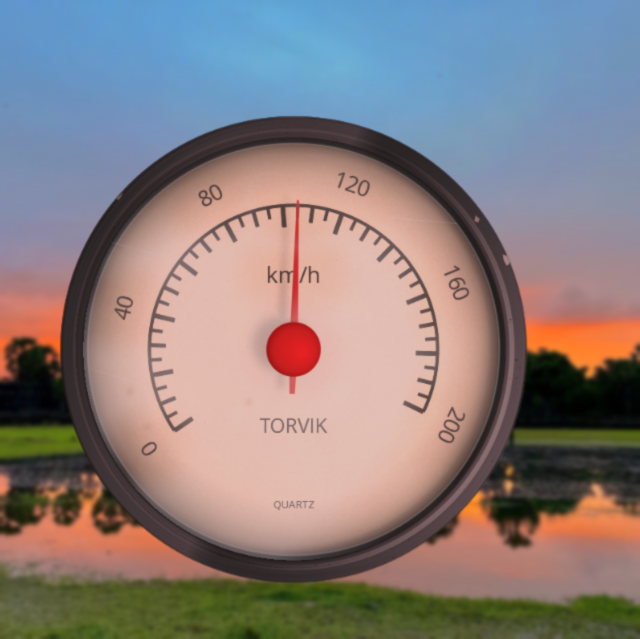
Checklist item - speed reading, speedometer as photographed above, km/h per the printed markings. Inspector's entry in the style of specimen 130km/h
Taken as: 105km/h
